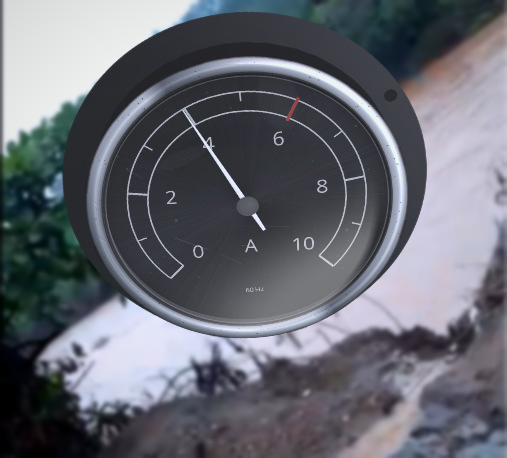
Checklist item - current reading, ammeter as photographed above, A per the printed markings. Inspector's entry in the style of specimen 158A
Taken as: 4A
